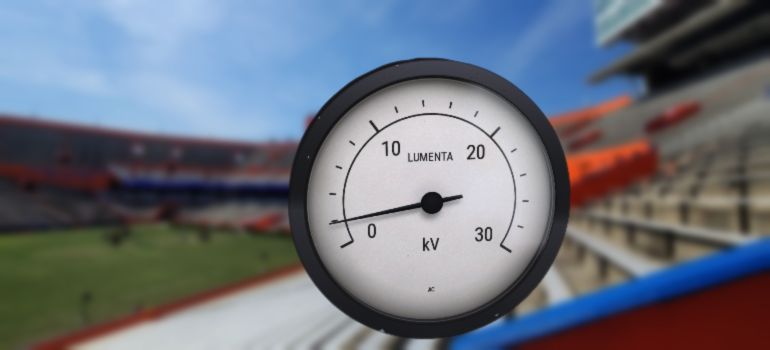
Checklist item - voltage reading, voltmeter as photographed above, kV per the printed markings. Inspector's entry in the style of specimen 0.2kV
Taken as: 2kV
